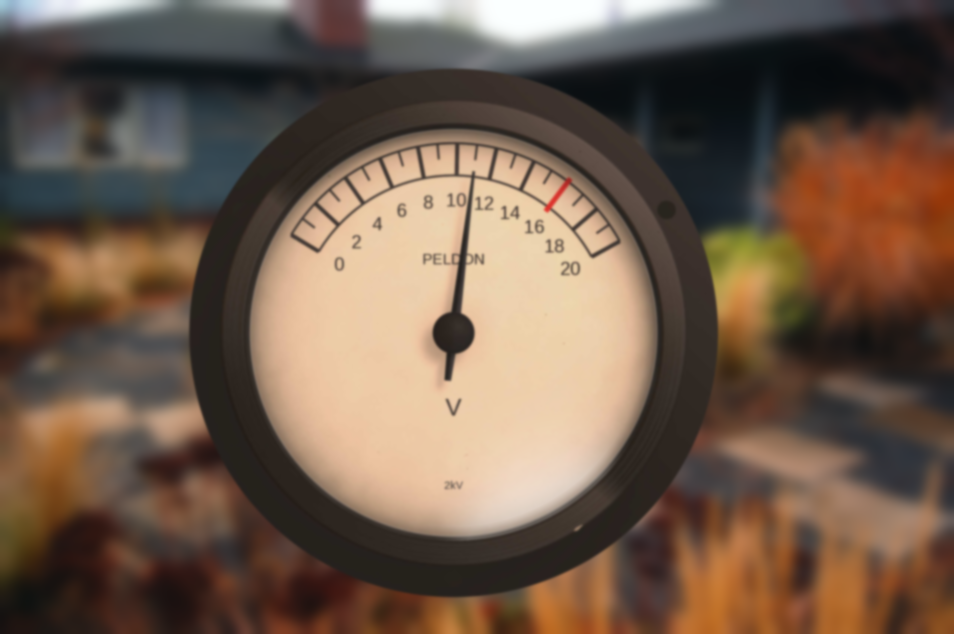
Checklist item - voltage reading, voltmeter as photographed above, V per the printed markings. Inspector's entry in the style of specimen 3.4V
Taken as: 11V
